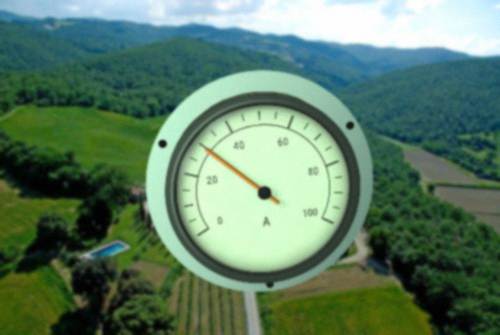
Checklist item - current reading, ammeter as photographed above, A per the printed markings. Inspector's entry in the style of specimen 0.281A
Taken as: 30A
